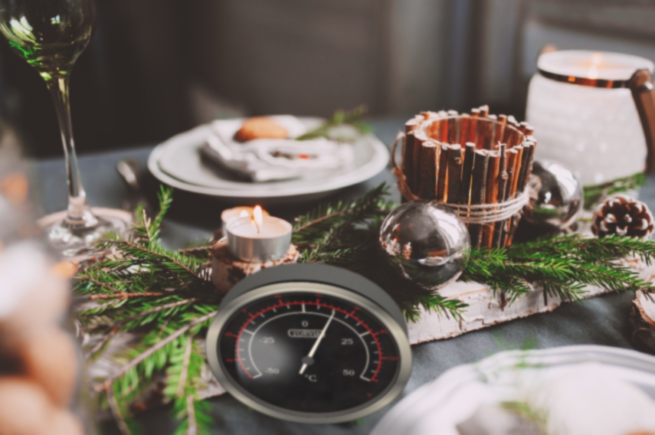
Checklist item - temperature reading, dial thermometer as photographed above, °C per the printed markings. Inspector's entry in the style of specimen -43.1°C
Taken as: 10°C
